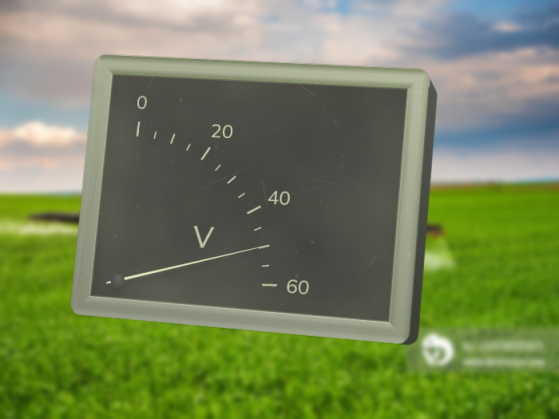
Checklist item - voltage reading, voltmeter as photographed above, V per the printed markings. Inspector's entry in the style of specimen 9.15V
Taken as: 50V
